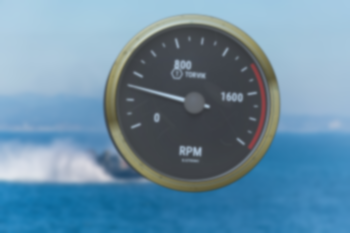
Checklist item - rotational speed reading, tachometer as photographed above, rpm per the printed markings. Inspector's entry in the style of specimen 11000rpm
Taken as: 300rpm
